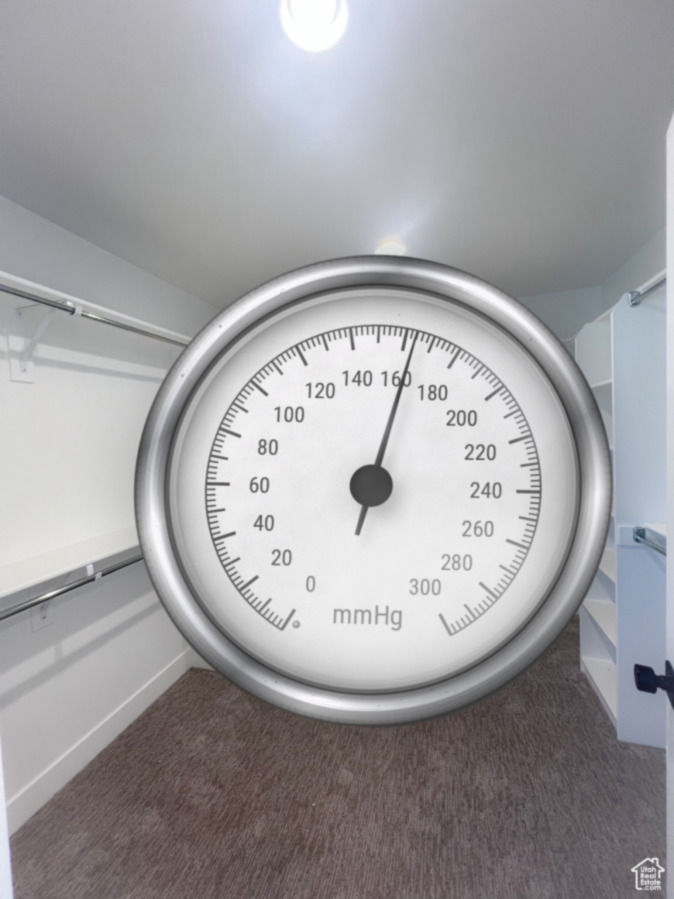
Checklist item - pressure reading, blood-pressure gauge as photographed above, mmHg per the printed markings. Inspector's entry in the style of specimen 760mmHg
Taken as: 164mmHg
